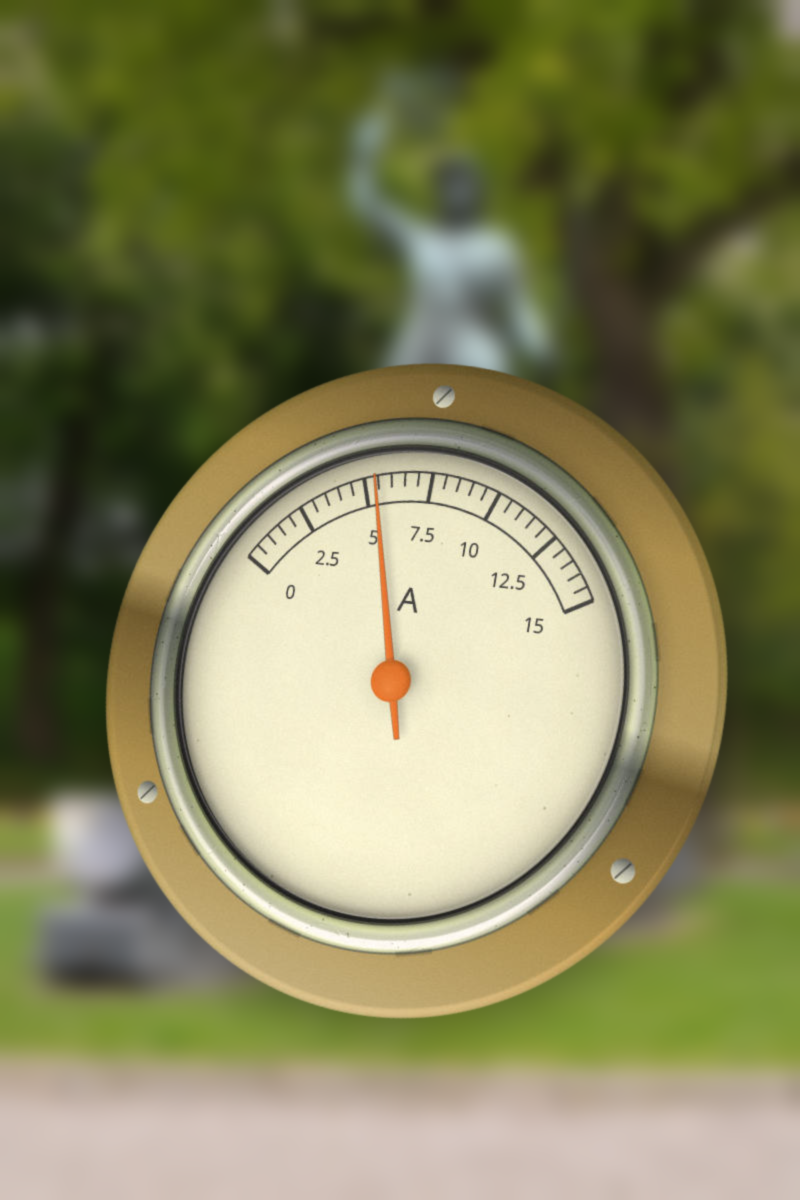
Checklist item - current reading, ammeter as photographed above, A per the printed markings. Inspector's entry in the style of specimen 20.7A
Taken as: 5.5A
